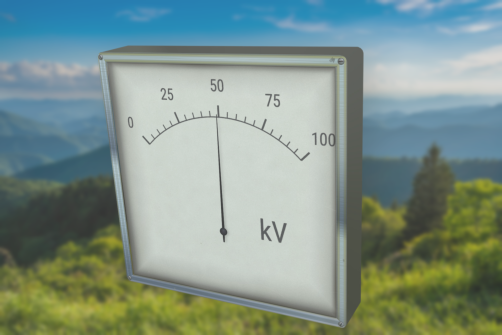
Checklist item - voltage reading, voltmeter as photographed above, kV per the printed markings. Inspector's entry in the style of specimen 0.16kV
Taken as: 50kV
